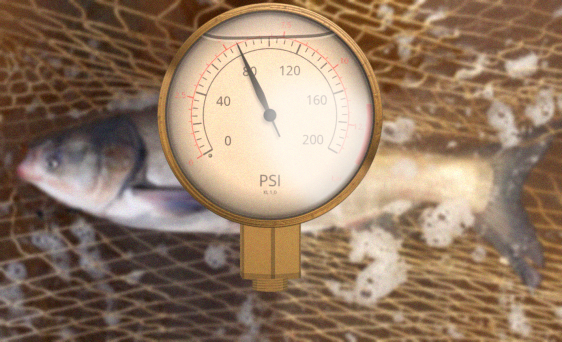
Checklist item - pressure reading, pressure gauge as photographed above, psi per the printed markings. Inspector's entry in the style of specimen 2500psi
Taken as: 80psi
